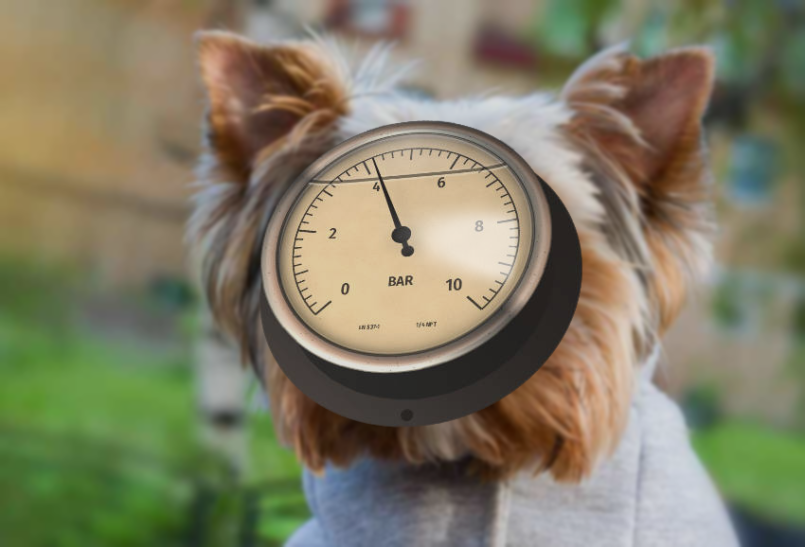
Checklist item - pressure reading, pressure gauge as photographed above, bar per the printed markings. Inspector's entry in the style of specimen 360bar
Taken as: 4.2bar
